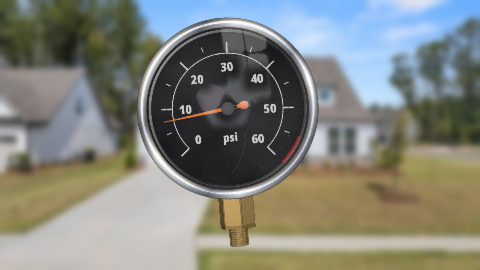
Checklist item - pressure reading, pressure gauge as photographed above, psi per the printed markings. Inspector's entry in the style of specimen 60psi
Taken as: 7.5psi
